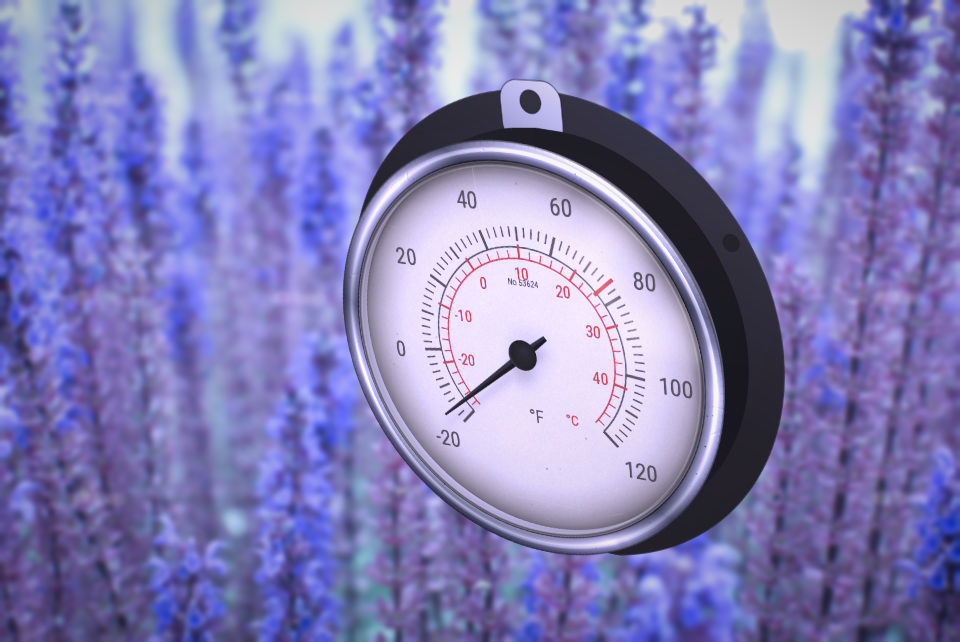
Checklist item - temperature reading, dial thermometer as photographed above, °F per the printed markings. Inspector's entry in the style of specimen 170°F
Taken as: -16°F
